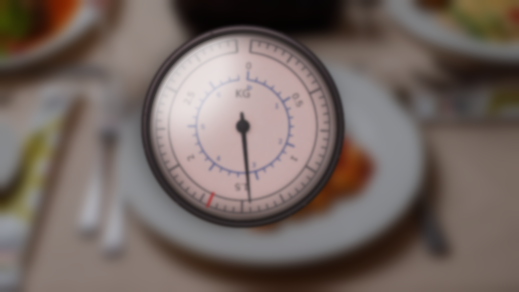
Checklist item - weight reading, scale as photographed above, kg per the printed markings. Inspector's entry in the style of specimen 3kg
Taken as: 1.45kg
